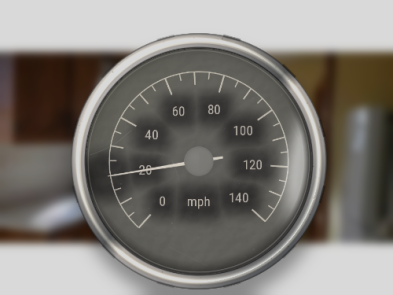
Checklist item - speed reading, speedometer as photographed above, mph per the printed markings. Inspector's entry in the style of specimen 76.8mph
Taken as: 20mph
